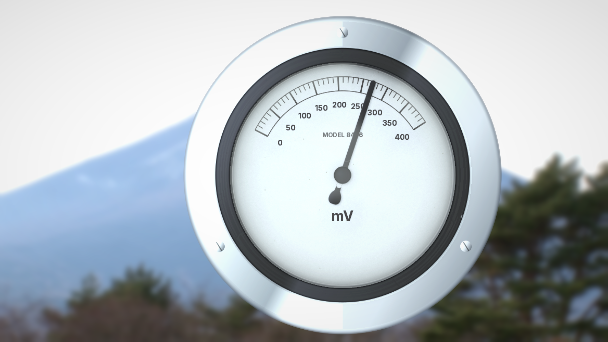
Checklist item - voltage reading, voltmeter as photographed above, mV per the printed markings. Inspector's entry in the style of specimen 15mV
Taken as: 270mV
